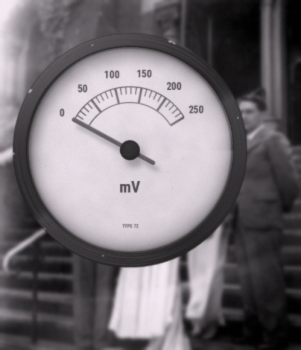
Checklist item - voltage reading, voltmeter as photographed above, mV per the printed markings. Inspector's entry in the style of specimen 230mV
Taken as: 0mV
